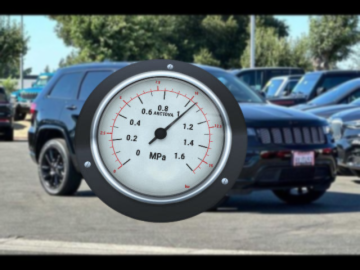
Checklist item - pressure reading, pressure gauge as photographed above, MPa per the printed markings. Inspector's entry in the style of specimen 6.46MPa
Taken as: 1.05MPa
